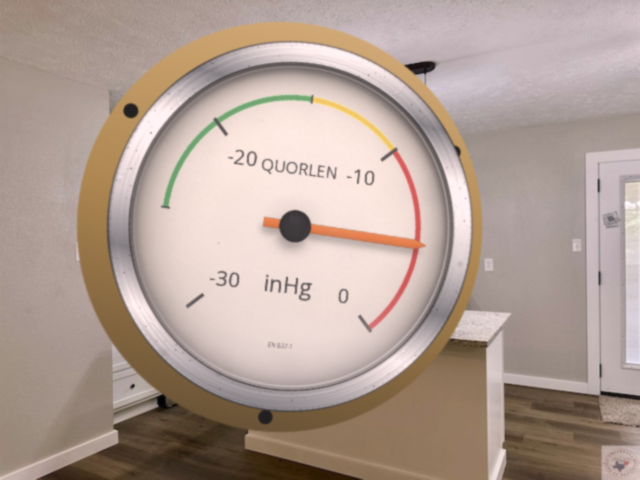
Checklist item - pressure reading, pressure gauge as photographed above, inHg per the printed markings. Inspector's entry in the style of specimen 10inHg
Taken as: -5inHg
